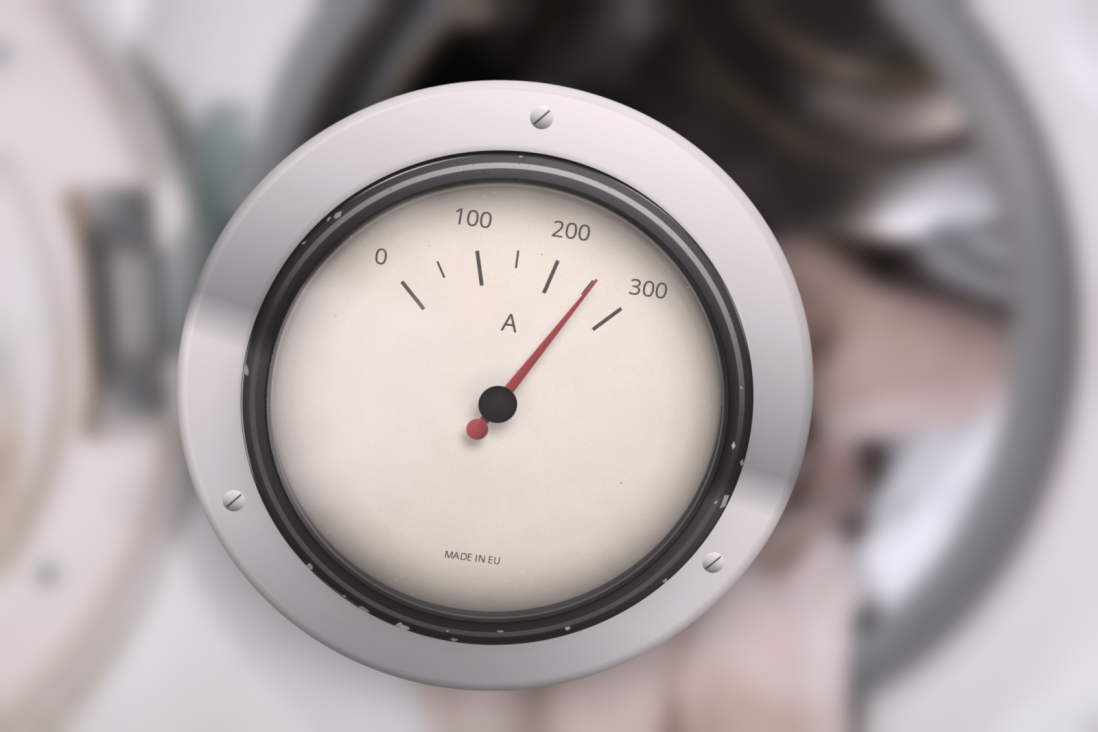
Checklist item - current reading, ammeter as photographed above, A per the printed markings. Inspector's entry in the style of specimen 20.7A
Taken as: 250A
